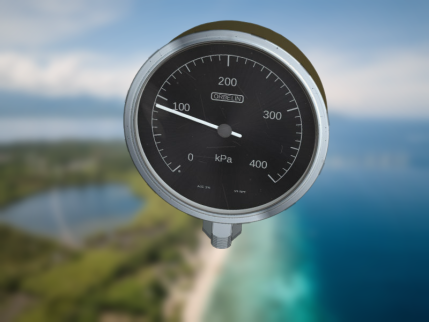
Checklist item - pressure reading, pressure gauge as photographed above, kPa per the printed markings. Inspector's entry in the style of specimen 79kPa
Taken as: 90kPa
